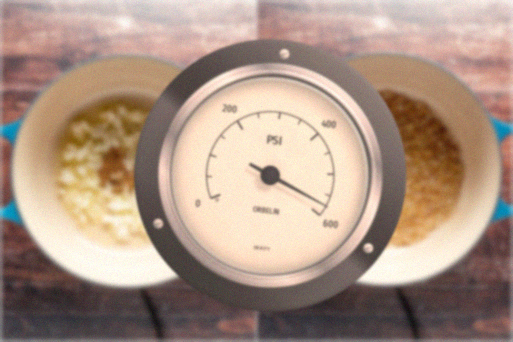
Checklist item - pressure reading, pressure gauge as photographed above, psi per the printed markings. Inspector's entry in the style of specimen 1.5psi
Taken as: 575psi
